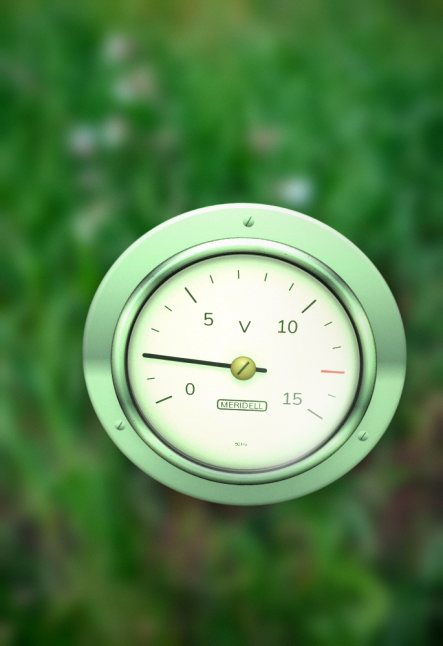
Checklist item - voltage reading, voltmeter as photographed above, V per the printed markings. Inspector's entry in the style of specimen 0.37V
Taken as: 2V
